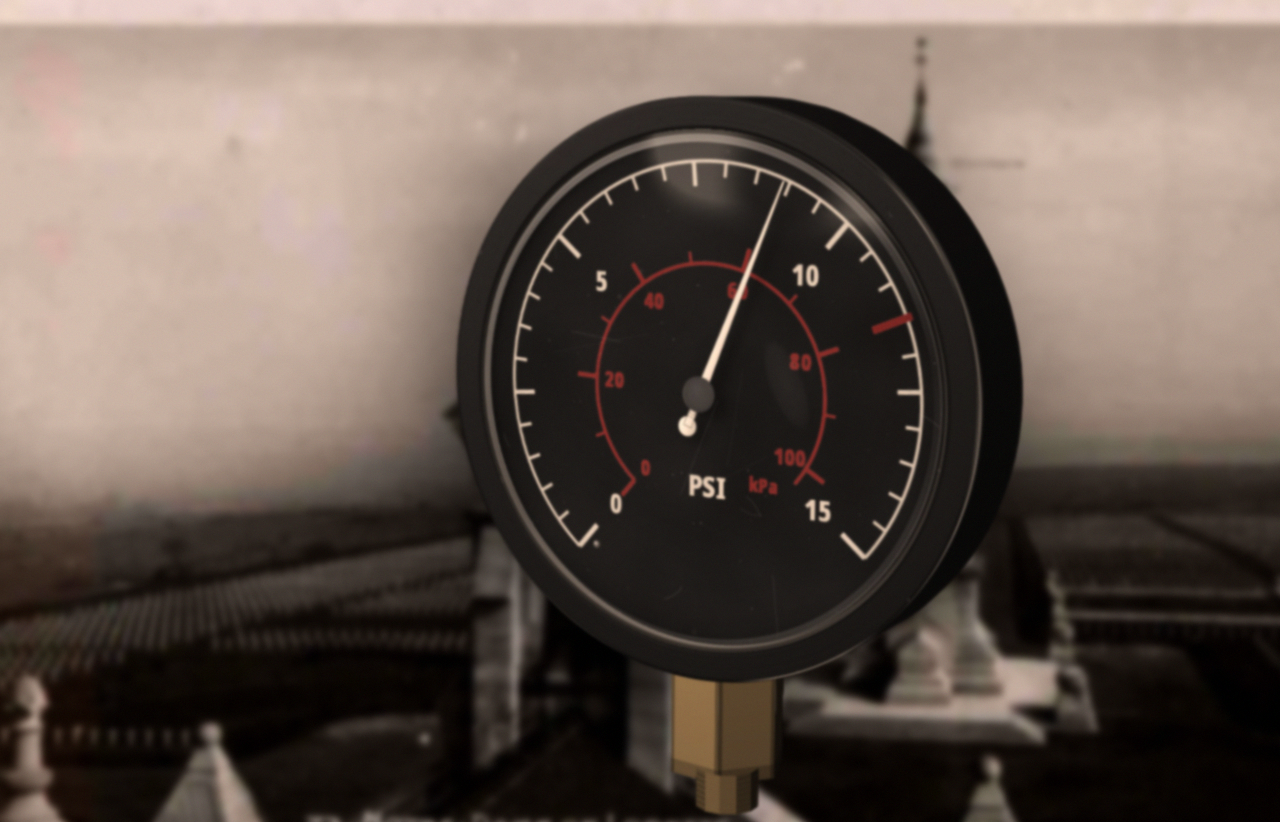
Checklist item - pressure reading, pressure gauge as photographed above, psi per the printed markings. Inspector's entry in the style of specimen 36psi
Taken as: 9psi
